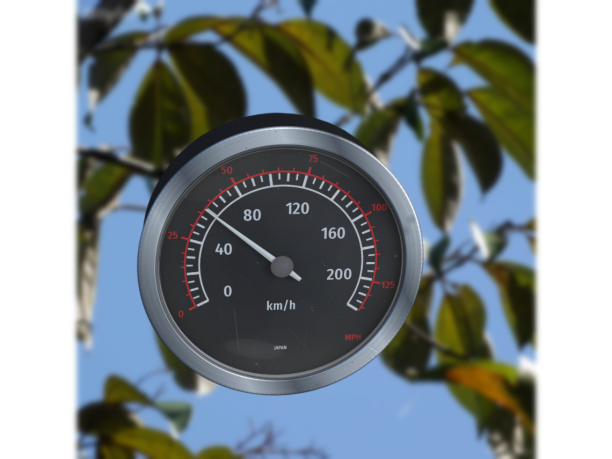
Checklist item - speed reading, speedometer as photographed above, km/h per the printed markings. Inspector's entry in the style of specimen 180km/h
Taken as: 60km/h
